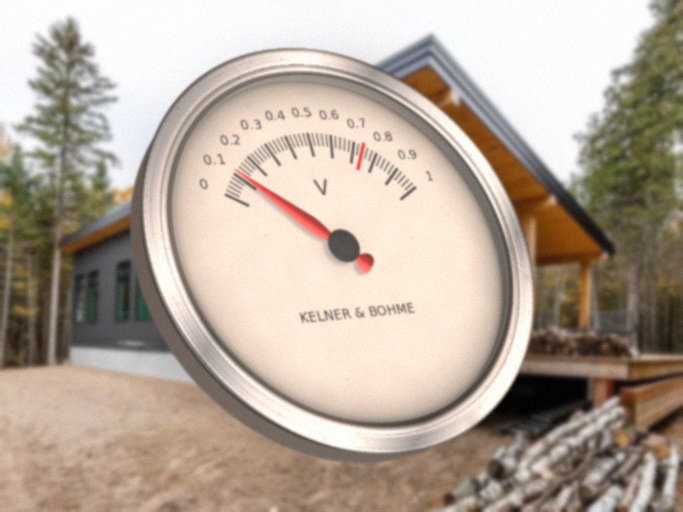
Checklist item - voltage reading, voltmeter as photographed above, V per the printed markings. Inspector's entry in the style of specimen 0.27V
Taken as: 0.1V
